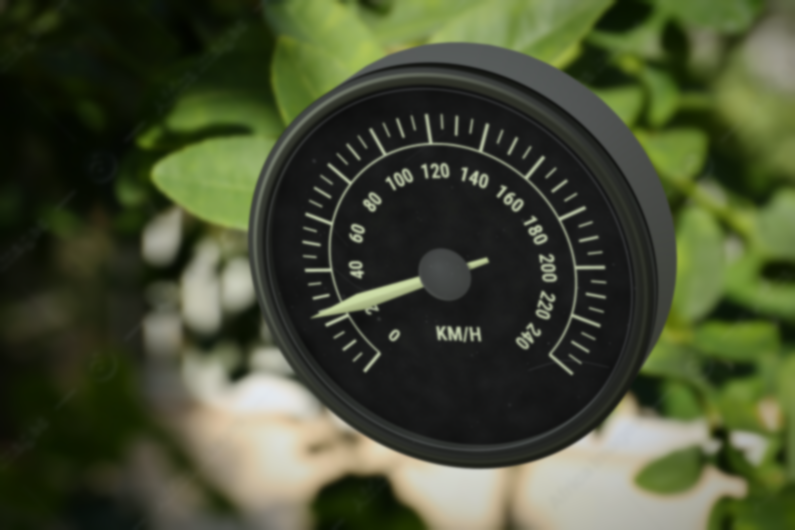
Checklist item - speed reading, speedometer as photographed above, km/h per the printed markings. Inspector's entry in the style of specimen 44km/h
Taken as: 25km/h
